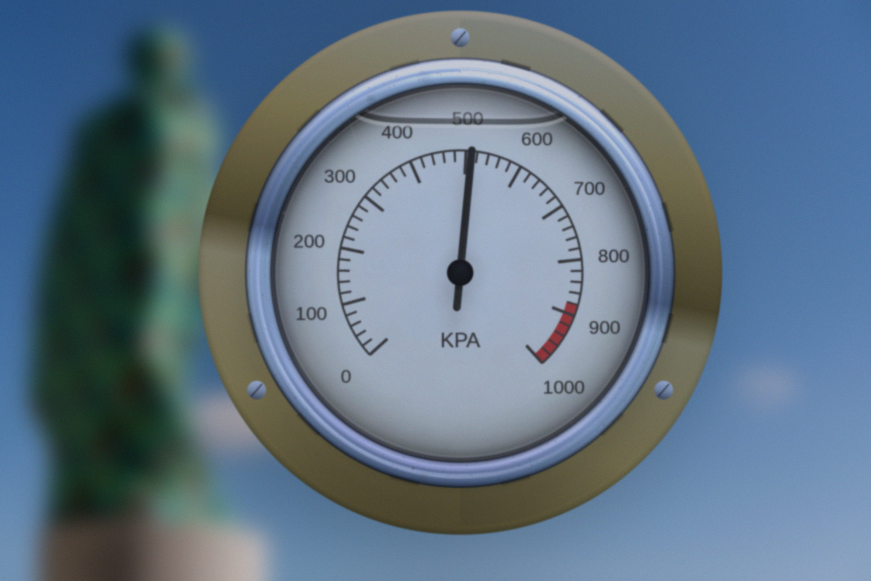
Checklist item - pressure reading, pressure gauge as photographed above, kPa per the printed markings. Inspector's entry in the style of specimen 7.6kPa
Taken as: 510kPa
